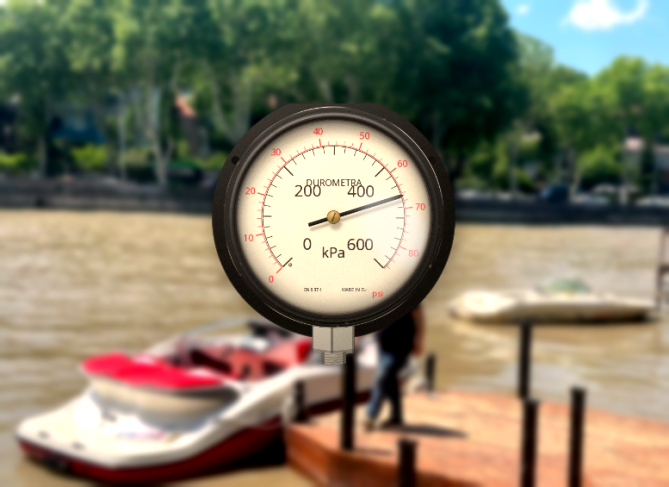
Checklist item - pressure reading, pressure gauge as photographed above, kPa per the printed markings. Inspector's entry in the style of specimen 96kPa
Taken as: 460kPa
